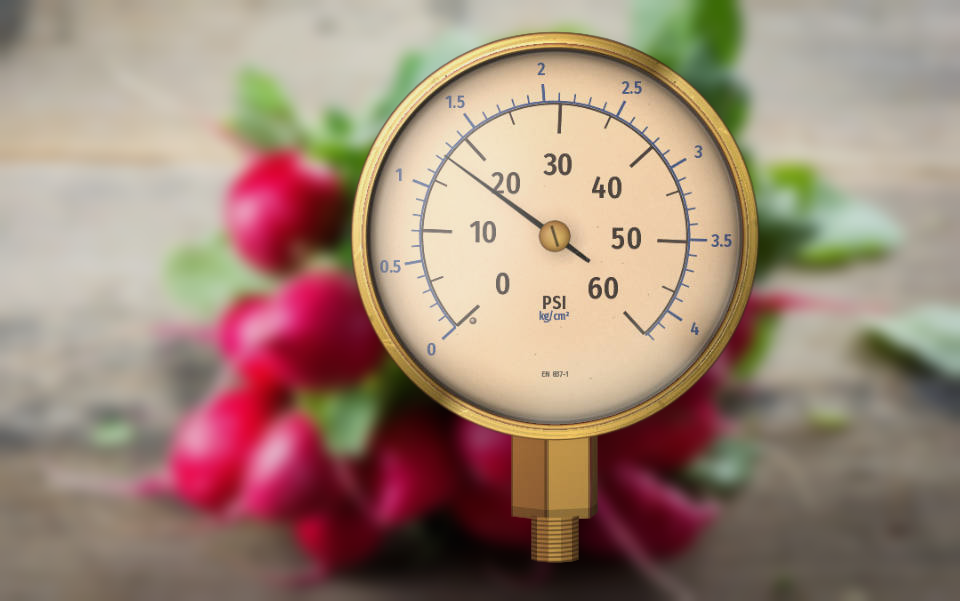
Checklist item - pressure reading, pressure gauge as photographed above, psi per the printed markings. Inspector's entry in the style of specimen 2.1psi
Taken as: 17.5psi
